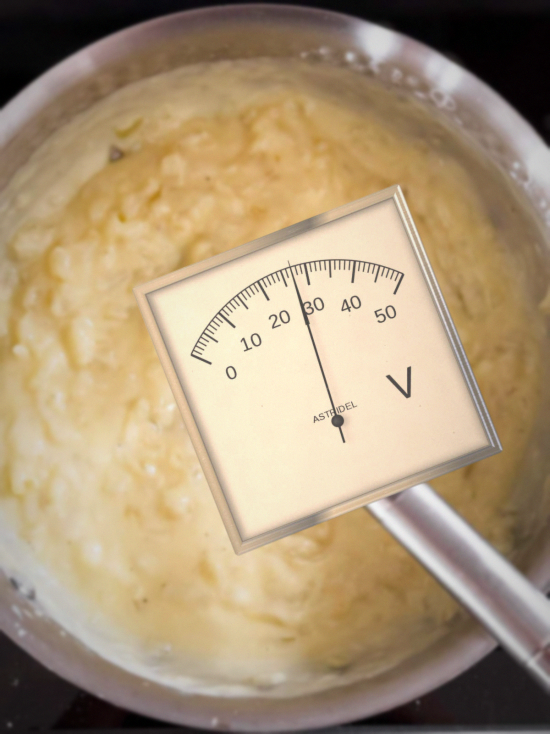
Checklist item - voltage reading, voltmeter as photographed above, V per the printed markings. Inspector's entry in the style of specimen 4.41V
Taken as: 27V
